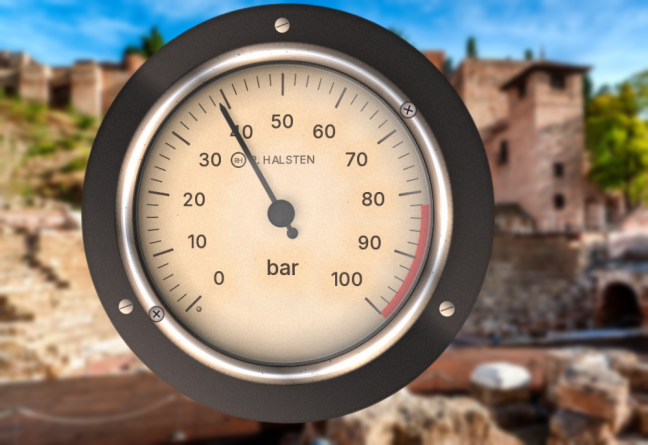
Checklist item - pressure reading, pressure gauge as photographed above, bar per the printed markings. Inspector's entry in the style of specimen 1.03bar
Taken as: 39bar
